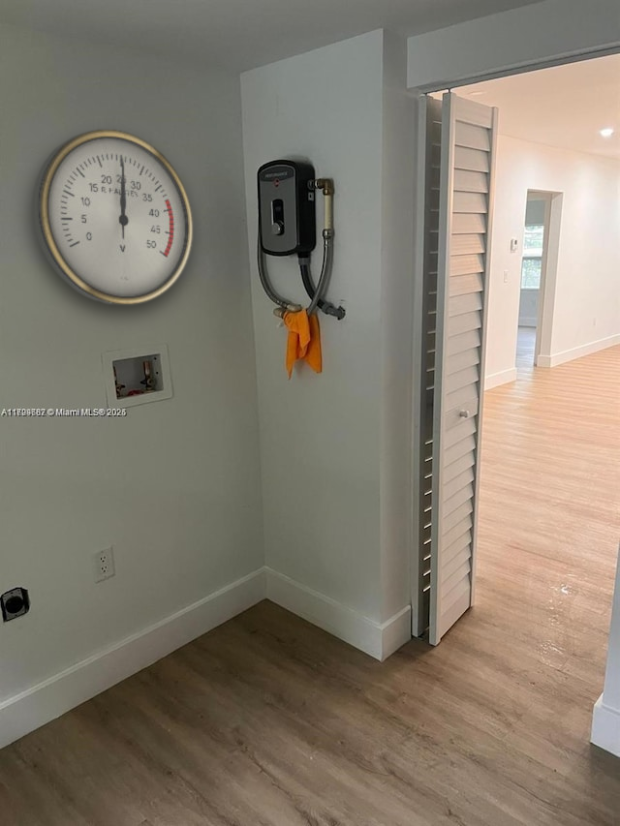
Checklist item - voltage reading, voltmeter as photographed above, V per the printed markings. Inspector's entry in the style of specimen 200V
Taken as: 25V
